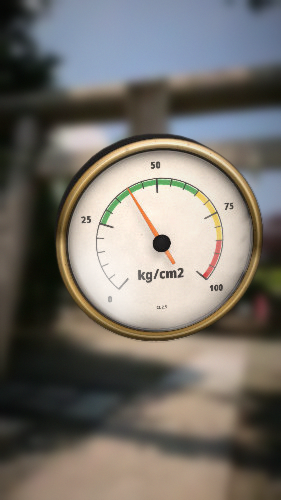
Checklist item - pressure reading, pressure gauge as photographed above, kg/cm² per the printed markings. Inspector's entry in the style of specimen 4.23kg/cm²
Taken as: 40kg/cm²
